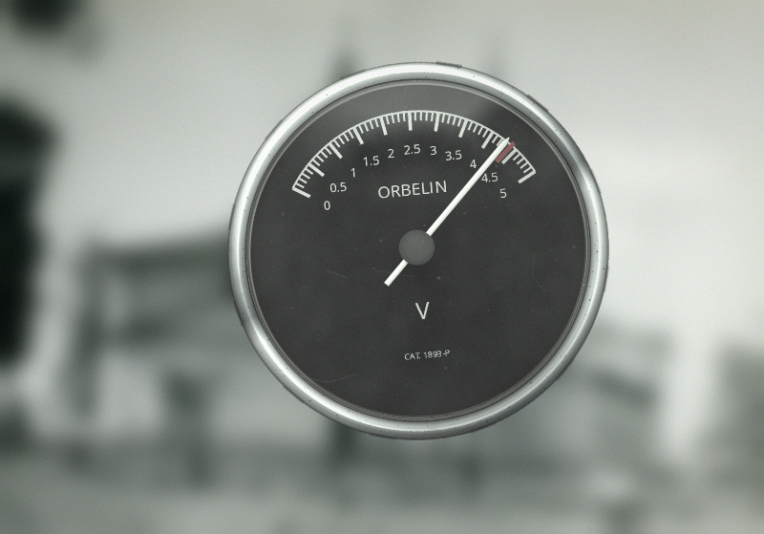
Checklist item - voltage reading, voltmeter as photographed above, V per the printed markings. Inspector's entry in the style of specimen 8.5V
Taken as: 4.3V
